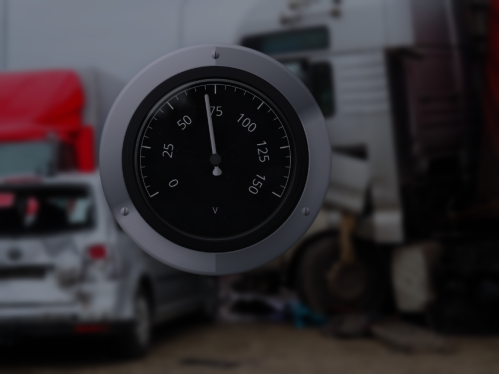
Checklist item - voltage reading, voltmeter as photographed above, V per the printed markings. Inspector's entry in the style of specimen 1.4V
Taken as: 70V
